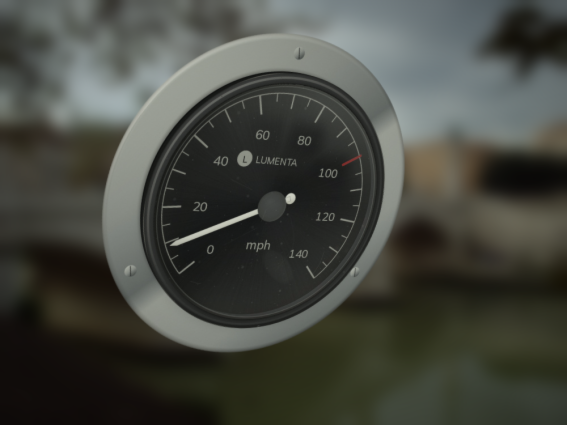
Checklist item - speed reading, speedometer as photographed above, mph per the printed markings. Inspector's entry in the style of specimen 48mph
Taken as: 10mph
